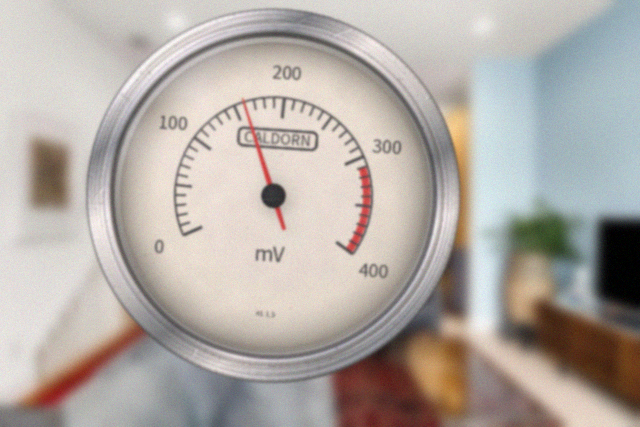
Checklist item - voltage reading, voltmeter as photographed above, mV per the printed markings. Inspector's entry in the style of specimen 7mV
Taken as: 160mV
